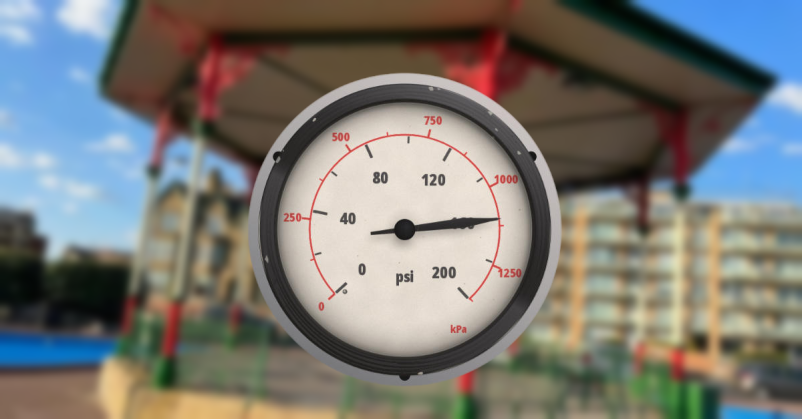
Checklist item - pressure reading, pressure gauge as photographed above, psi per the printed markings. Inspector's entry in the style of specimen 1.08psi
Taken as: 160psi
